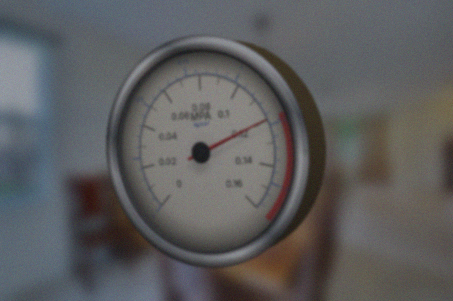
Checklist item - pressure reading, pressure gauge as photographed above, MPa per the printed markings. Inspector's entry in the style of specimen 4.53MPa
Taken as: 0.12MPa
